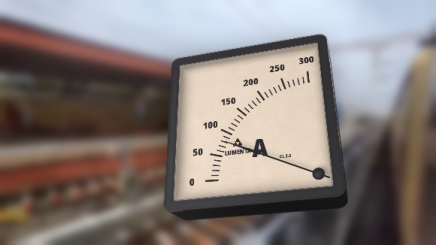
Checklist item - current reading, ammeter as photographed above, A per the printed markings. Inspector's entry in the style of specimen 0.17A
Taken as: 80A
